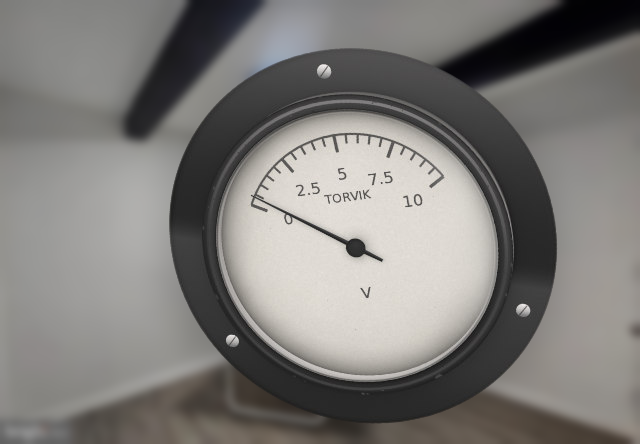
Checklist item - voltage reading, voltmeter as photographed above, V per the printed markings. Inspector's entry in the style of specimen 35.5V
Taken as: 0.5V
